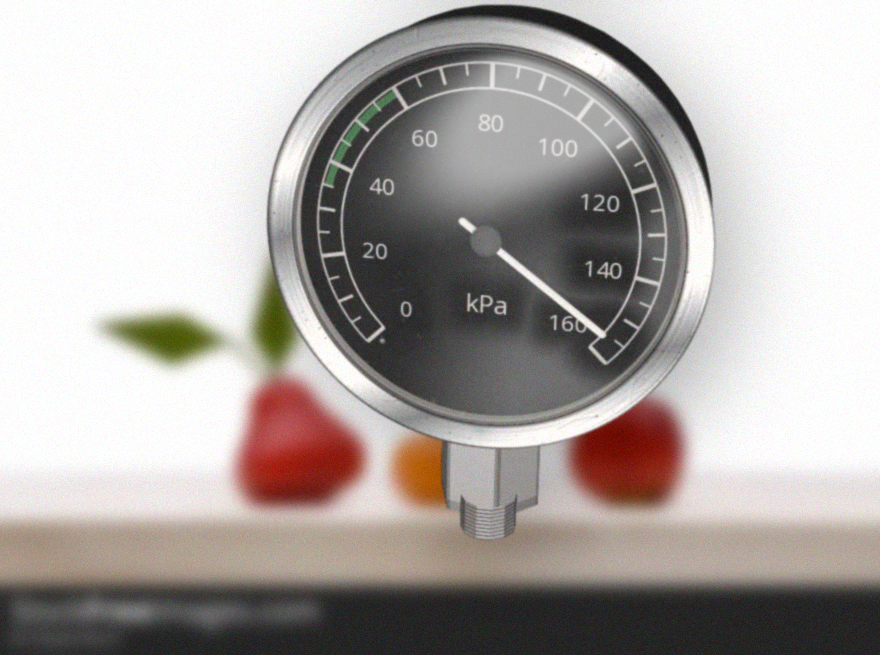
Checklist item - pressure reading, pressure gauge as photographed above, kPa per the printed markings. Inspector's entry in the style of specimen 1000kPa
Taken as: 155kPa
